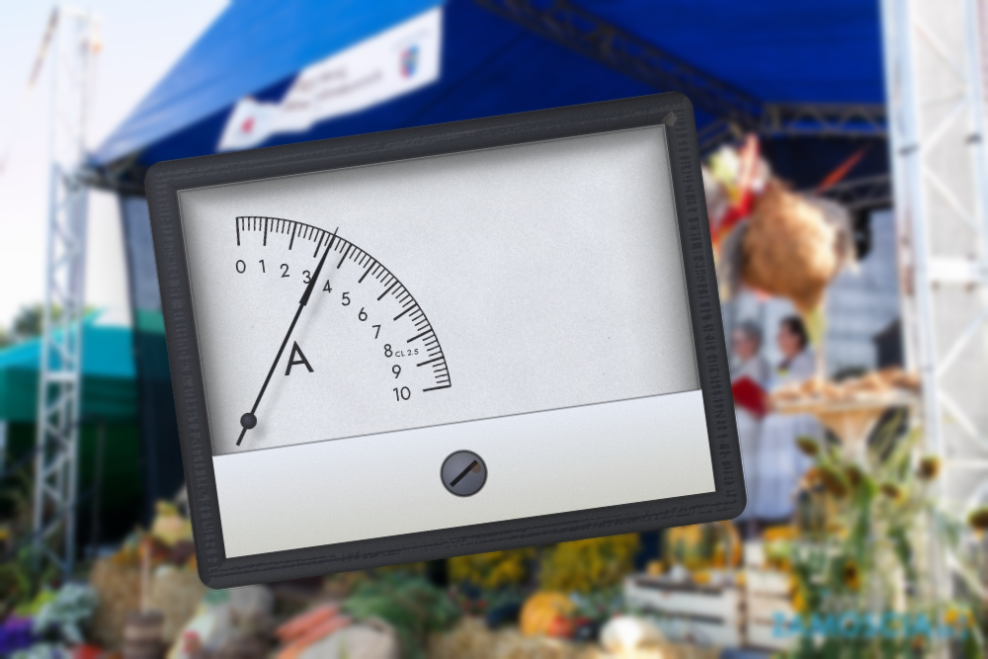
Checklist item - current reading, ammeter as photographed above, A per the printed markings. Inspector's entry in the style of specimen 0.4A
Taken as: 3.4A
